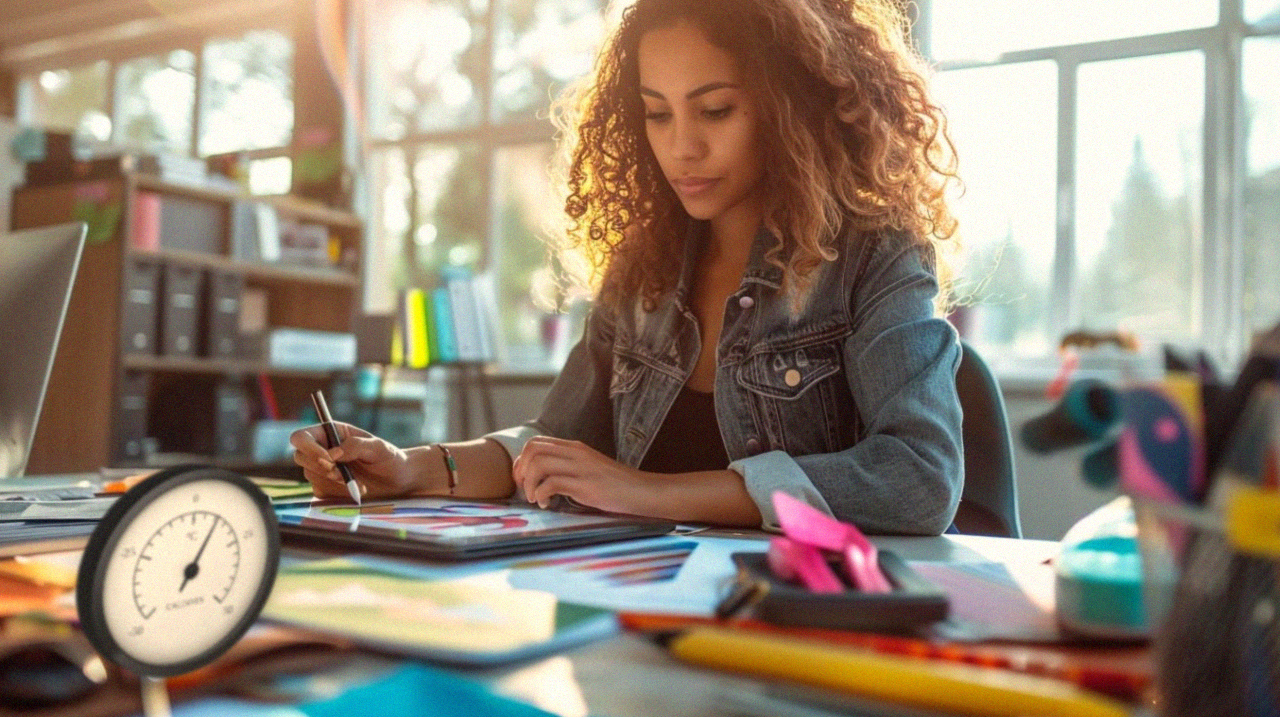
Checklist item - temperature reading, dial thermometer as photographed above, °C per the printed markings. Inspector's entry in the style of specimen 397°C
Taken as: 10°C
